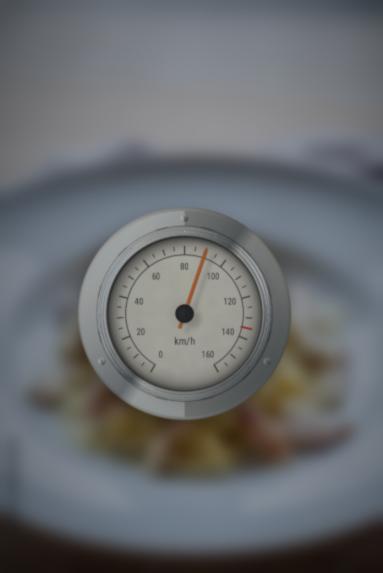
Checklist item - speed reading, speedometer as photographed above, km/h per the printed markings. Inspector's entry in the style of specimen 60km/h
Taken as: 90km/h
